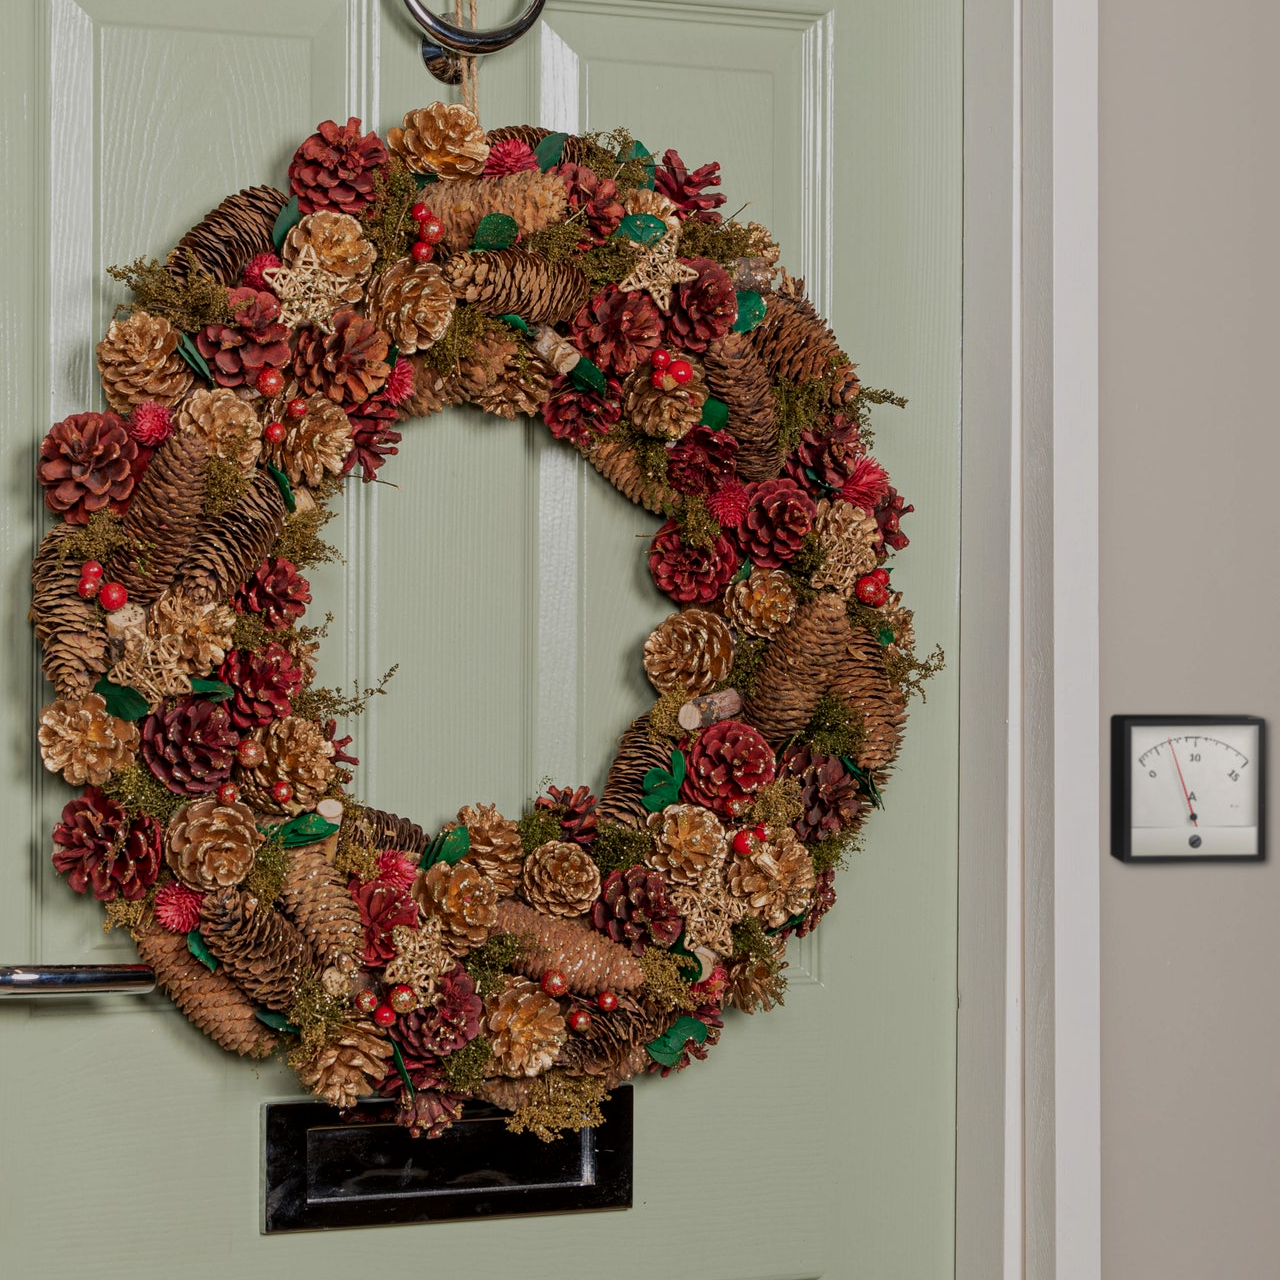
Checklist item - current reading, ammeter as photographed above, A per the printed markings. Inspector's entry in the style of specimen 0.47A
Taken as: 7A
